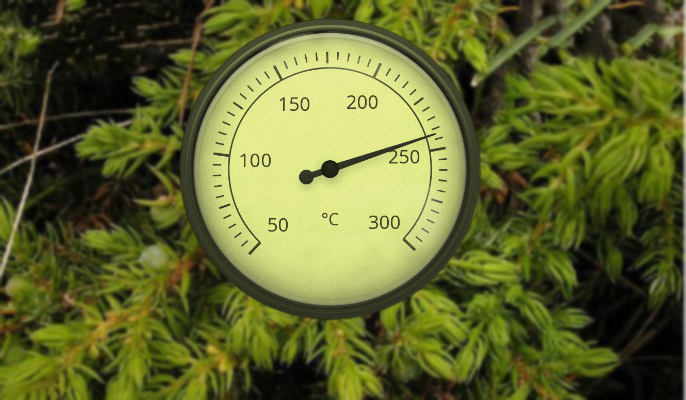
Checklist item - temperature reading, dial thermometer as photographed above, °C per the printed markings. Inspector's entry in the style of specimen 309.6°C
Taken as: 242.5°C
